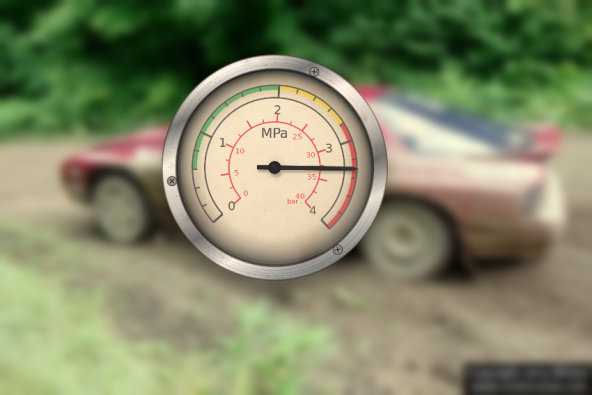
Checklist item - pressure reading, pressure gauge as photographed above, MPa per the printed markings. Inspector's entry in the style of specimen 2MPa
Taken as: 3.3MPa
